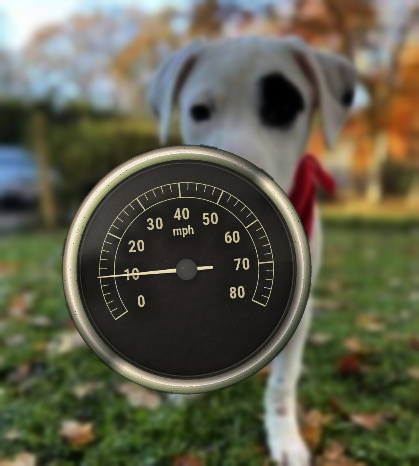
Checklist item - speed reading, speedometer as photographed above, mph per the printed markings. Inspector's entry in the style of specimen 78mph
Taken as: 10mph
